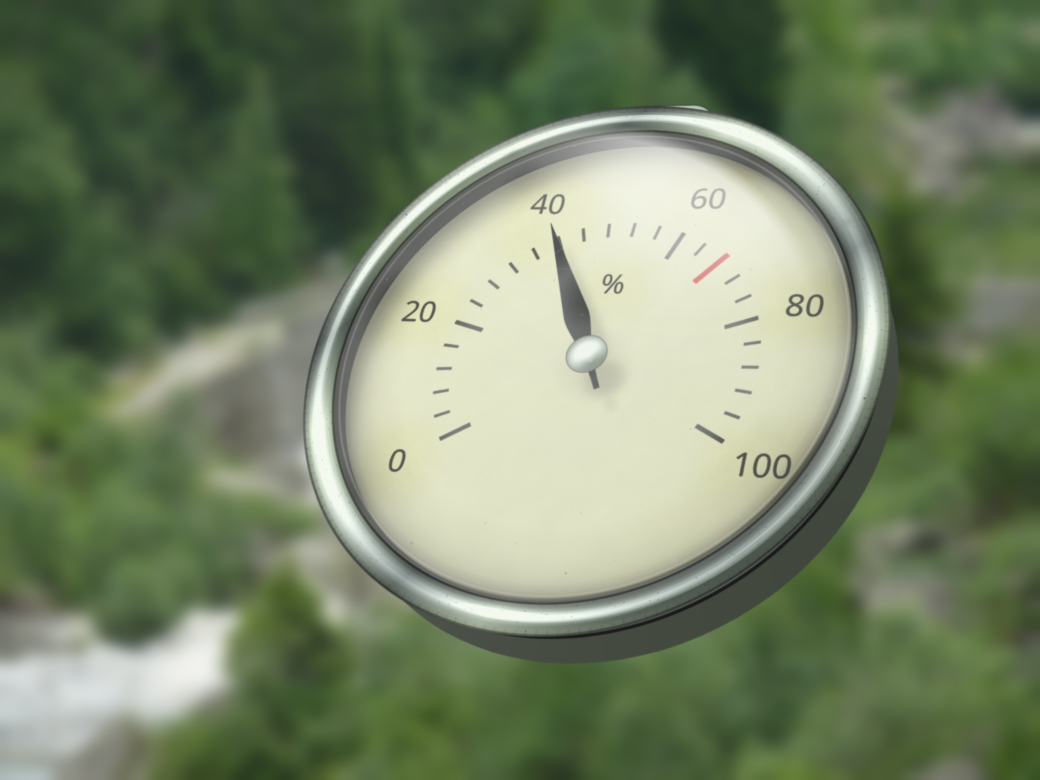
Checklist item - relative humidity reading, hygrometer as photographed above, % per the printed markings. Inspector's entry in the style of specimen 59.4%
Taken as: 40%
